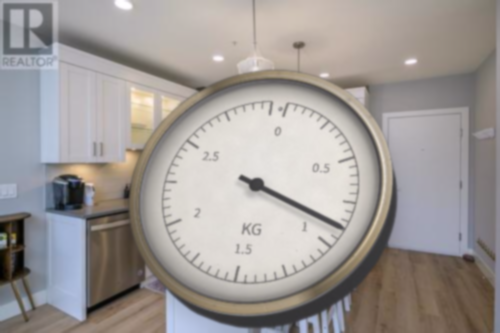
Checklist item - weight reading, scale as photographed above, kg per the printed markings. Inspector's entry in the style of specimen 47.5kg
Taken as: 0.9kg
